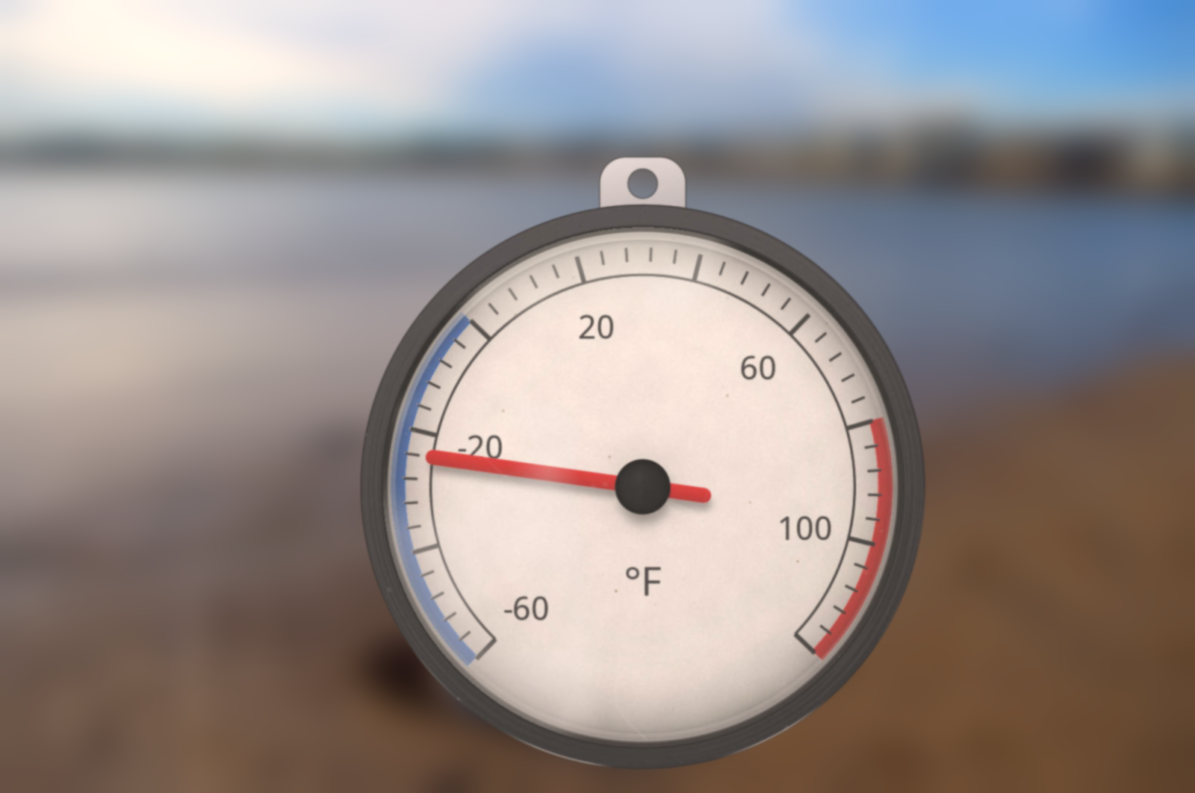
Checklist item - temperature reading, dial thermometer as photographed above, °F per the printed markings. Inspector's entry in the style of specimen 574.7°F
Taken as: -24°F
